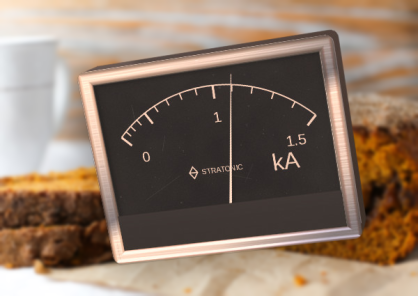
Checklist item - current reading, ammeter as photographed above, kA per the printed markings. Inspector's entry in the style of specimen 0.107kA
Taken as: 1.1kA
